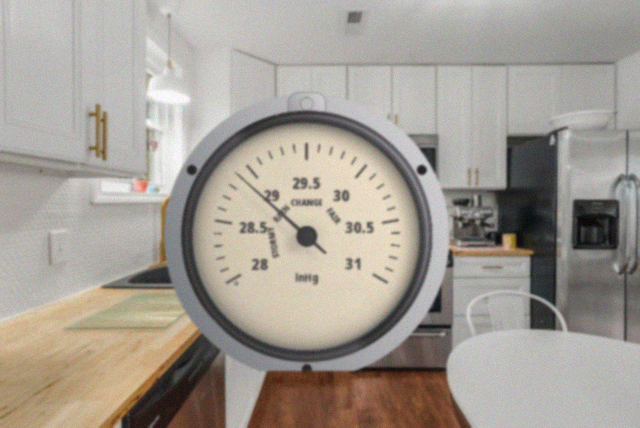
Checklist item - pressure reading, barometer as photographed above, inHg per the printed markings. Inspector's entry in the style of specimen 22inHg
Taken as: 28.9inHg
